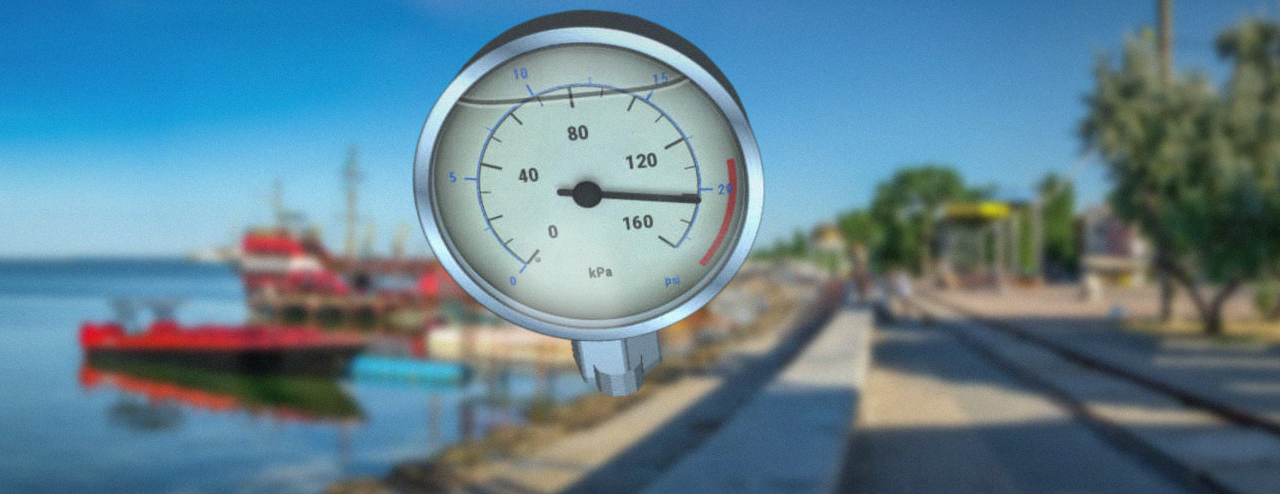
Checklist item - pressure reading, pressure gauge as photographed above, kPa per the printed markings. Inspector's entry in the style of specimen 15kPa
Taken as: 140kPa
